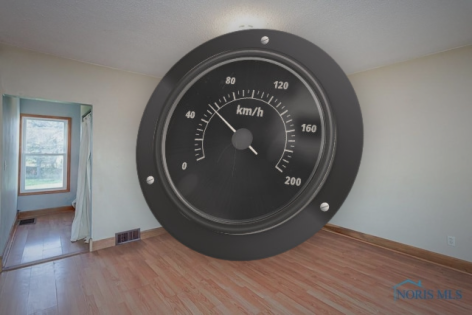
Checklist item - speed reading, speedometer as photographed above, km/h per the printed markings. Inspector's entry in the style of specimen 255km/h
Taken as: 55km/h
